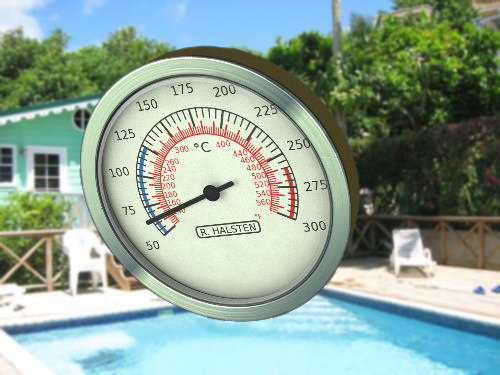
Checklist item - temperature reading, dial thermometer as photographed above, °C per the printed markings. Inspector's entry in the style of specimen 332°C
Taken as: 65°C
